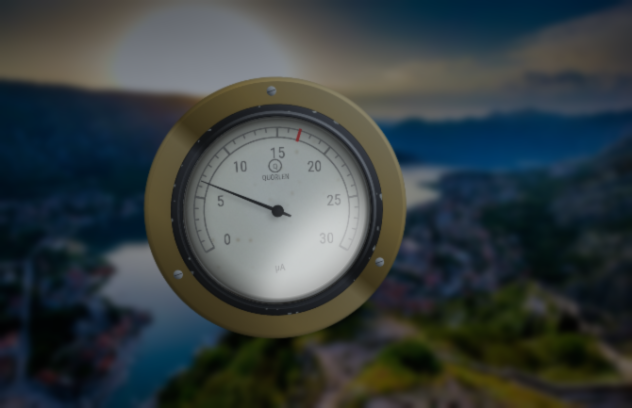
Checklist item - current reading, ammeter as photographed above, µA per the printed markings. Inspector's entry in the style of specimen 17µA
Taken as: 6.5µA
